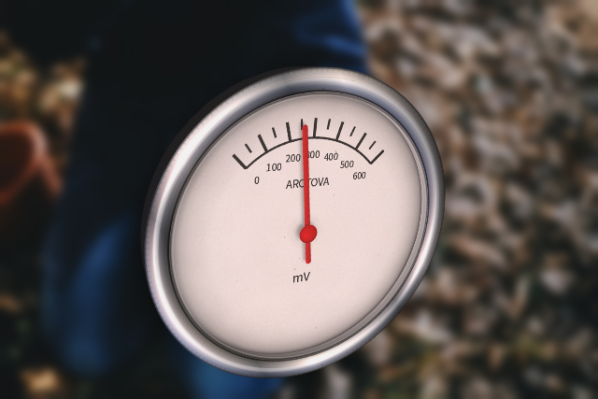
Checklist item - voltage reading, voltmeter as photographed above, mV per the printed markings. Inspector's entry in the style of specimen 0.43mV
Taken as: 250mV
